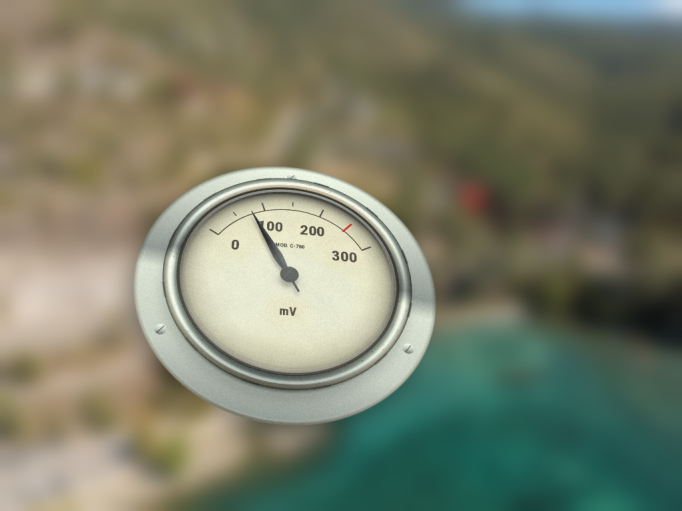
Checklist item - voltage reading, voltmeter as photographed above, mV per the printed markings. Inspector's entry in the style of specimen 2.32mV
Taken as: 75mV
